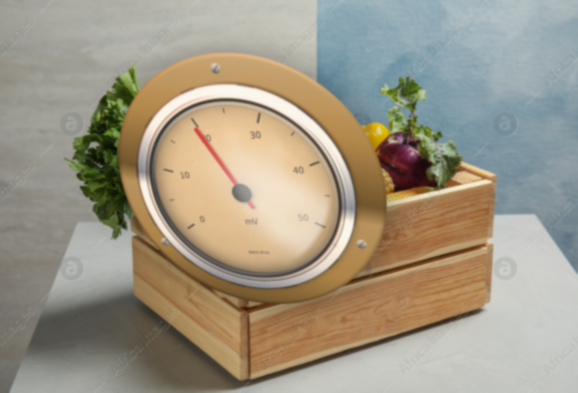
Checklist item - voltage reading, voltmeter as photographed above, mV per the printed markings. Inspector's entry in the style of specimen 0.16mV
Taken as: 20mV
